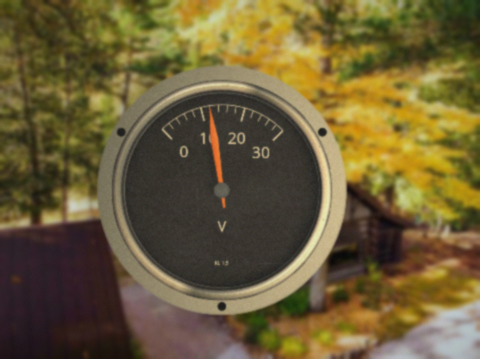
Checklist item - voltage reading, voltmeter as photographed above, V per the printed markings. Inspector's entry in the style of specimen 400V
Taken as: 12V
